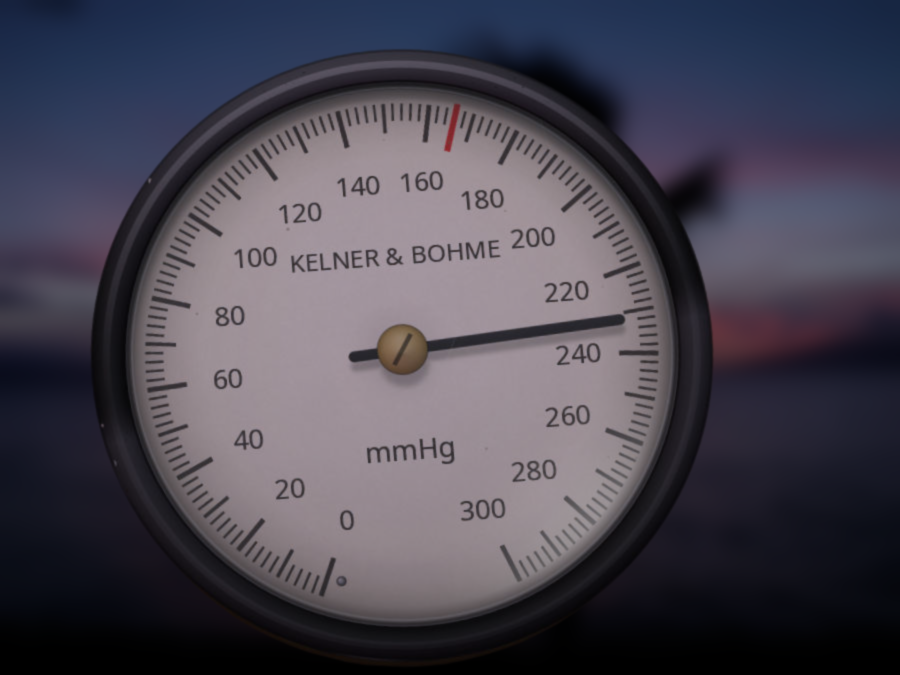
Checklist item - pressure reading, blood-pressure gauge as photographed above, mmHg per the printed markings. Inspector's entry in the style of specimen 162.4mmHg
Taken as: 232mmHg
